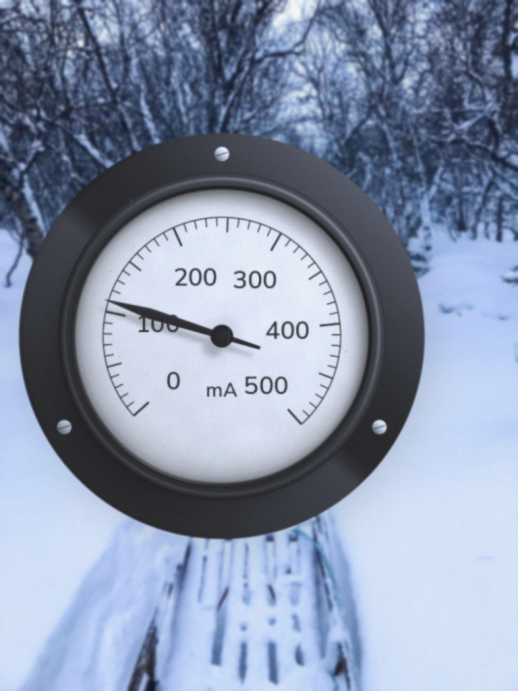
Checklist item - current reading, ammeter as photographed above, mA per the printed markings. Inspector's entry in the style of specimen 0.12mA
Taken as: 110mA
